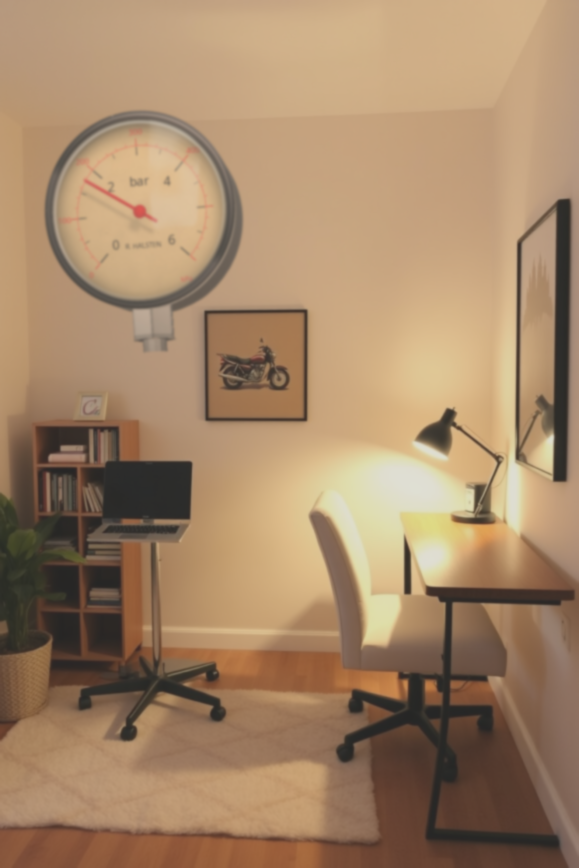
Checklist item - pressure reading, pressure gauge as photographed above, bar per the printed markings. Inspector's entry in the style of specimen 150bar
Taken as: 1.75bar
